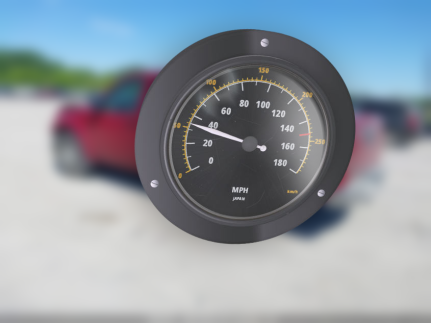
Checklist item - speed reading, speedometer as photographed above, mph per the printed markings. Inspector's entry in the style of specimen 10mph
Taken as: 35mph
